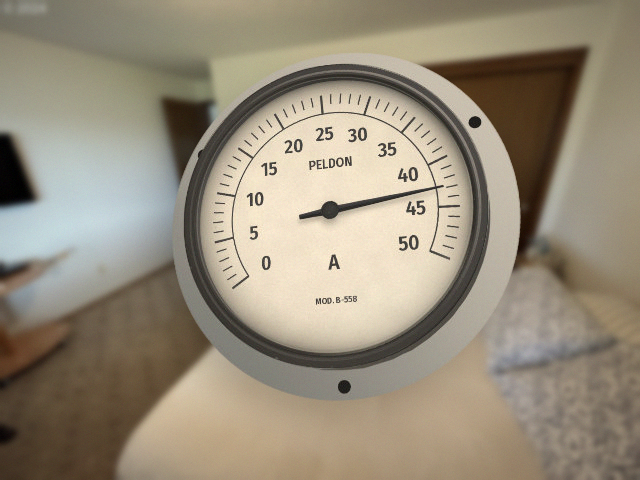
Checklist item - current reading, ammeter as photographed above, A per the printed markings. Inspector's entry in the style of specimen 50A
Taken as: 43A
